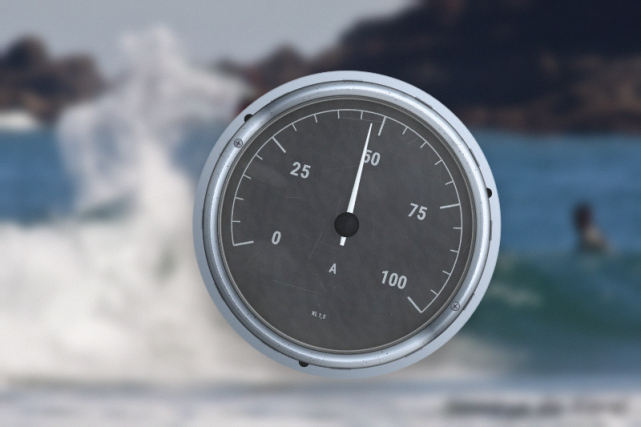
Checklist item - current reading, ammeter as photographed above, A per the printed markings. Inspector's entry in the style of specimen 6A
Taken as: 47.5A
